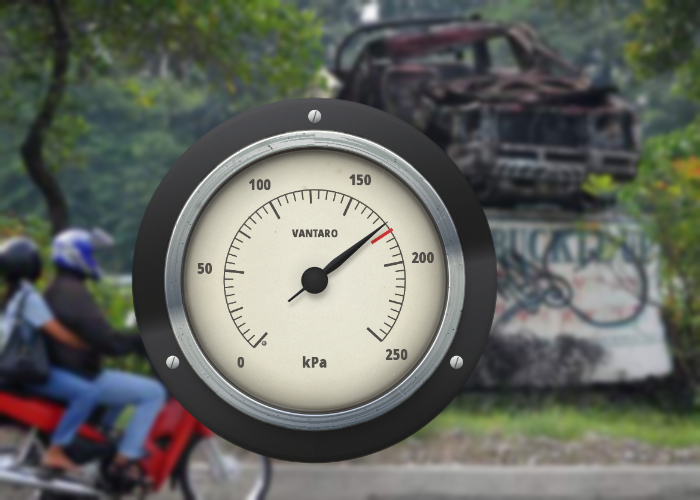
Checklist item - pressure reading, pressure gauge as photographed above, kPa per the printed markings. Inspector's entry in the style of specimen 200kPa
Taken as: 175kPa
